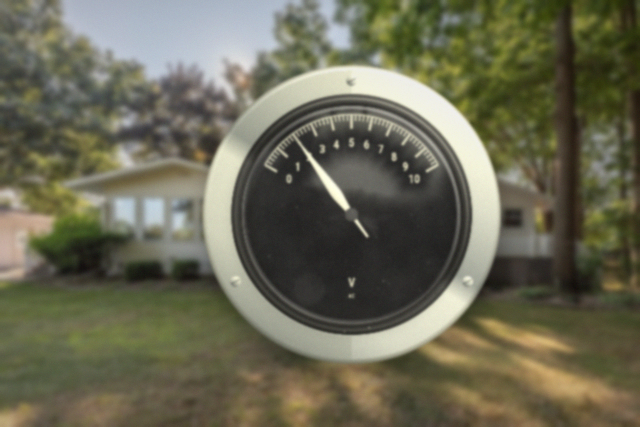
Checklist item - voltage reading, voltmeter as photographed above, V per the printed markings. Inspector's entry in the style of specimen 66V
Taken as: 2V
